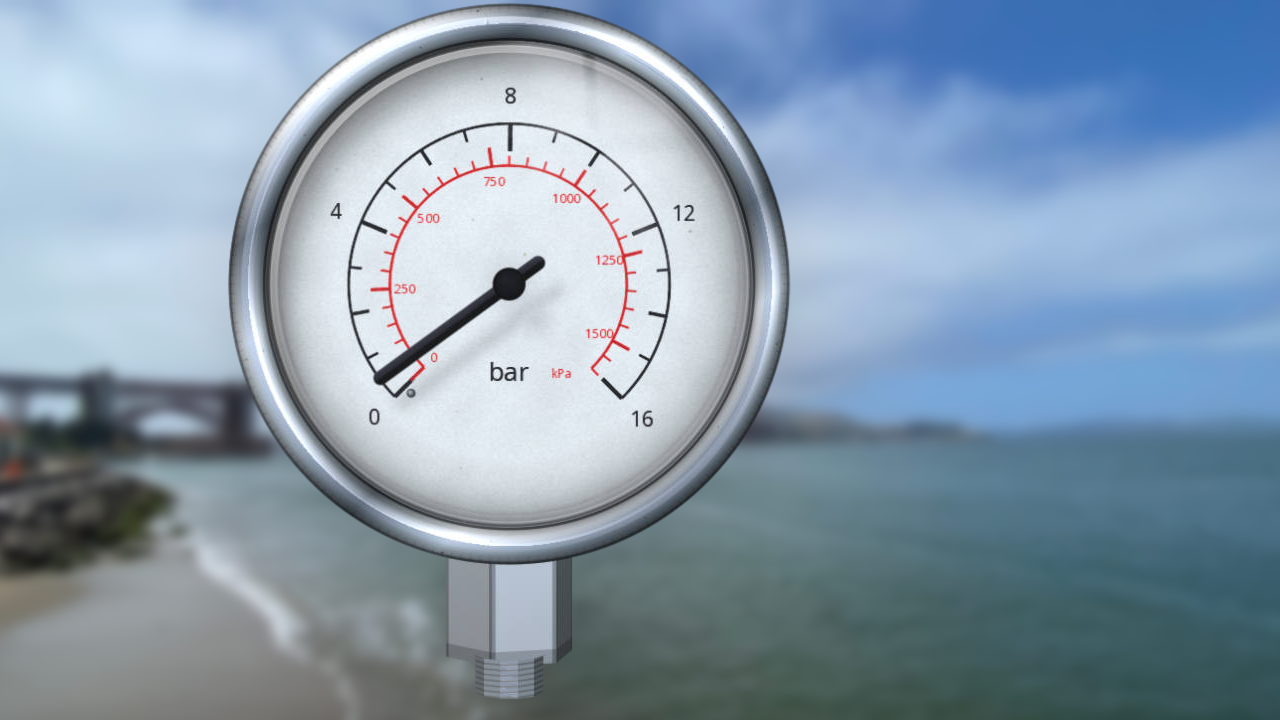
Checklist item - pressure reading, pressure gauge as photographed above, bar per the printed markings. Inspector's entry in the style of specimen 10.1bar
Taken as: 0.5bar
